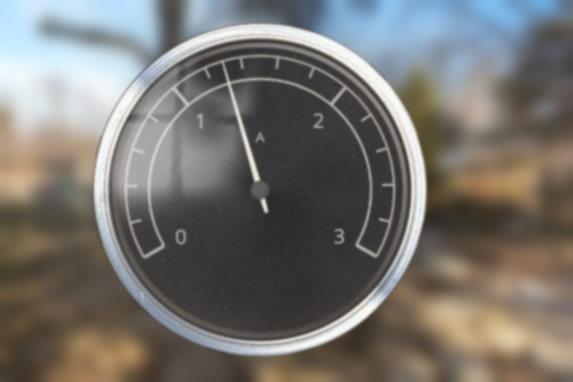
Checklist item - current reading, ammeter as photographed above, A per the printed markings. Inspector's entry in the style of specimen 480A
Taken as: 1.3A
